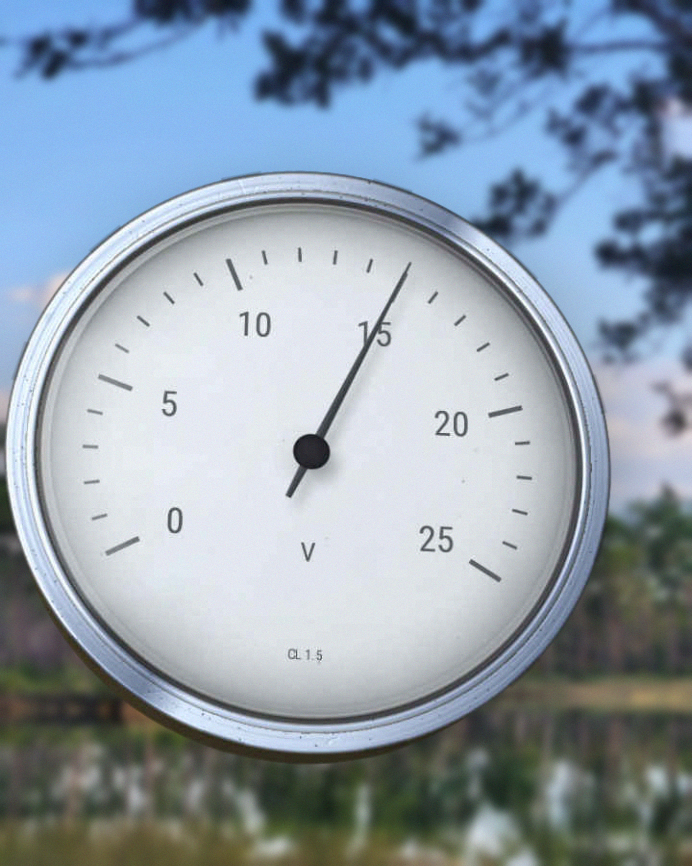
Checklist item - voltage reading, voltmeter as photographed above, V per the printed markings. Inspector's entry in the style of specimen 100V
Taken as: 15V
